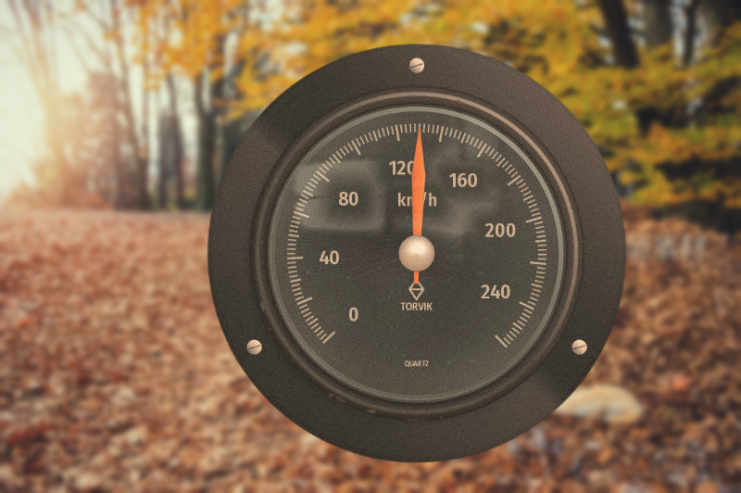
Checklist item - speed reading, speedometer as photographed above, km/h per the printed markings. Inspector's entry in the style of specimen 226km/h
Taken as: 130km/h
